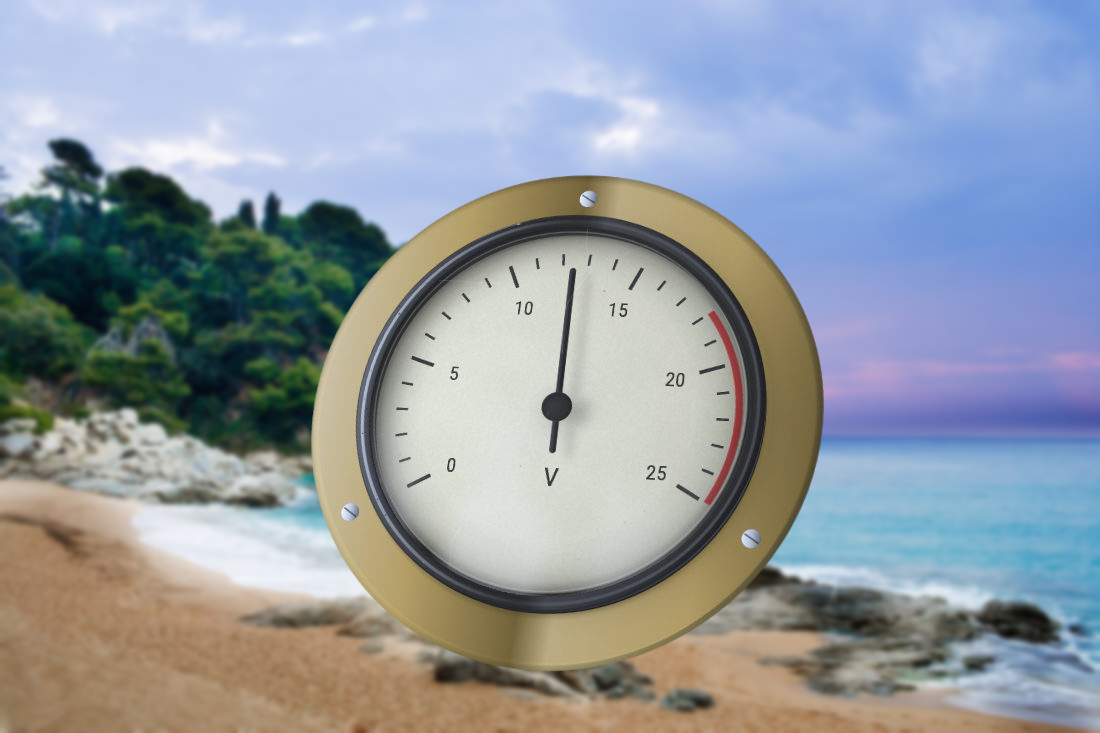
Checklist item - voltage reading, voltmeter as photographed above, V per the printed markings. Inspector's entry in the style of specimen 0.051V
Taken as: 12.5V
